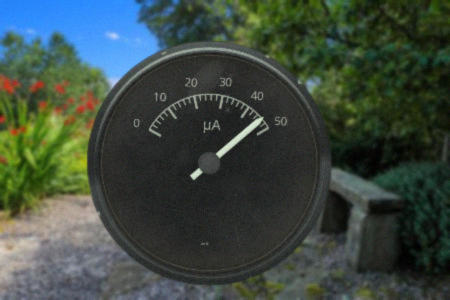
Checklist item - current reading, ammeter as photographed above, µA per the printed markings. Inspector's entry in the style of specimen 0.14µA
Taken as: 46µA
